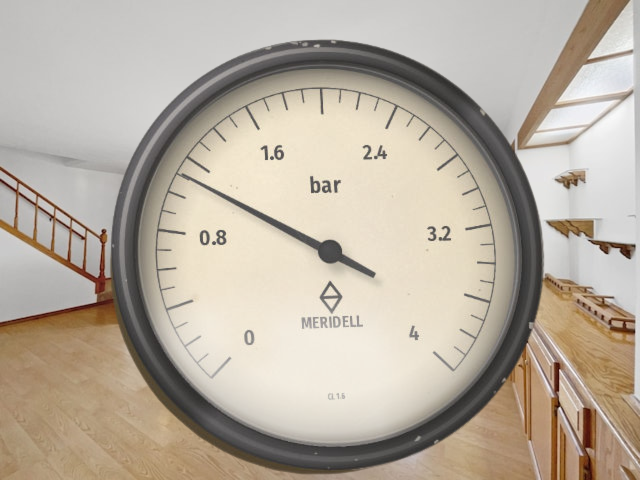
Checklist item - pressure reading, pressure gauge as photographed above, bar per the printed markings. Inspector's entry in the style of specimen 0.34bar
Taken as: 1.1bar
